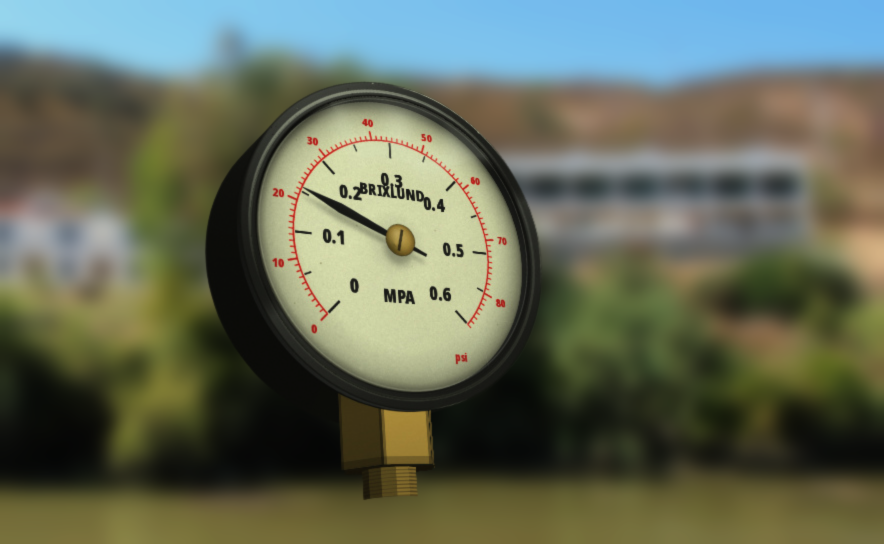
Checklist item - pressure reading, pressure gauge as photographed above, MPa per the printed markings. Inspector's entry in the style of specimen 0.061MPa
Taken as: 0.15MPa
